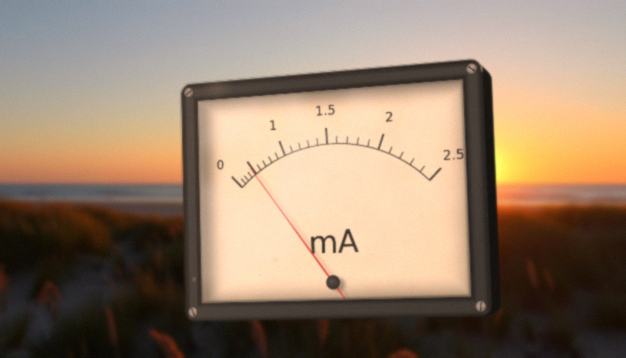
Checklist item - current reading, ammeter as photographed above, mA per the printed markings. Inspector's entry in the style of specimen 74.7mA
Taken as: 0.5mA
